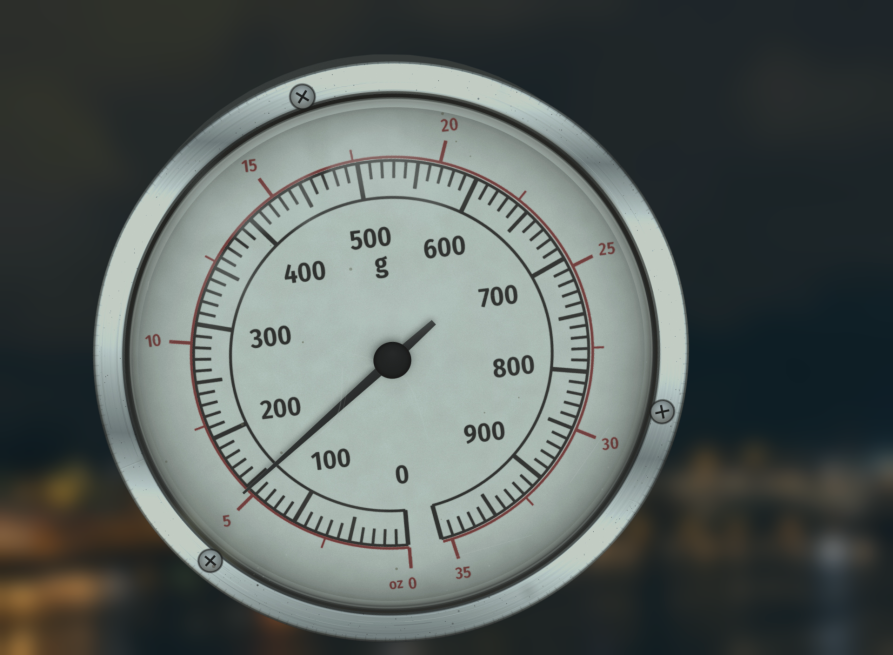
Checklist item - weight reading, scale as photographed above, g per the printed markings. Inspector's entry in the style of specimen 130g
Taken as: 150g
